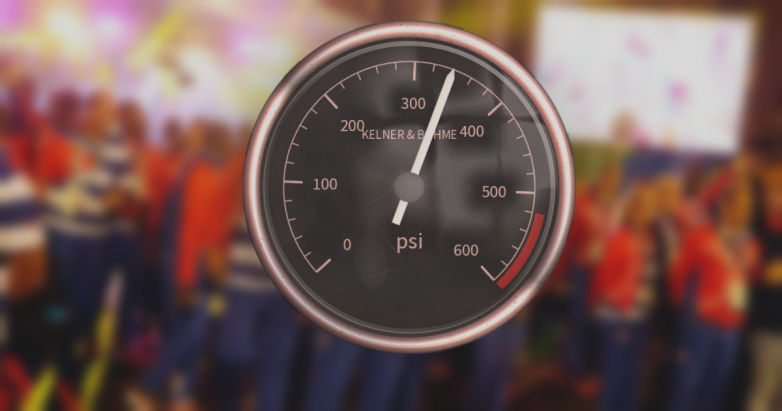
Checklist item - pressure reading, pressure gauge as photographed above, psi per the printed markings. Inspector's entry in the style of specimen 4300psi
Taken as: 340psi
